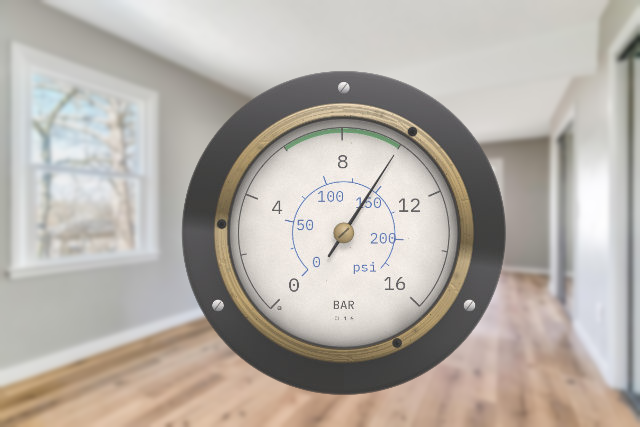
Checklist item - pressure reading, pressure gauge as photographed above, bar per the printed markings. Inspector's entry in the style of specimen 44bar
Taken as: 10bar
